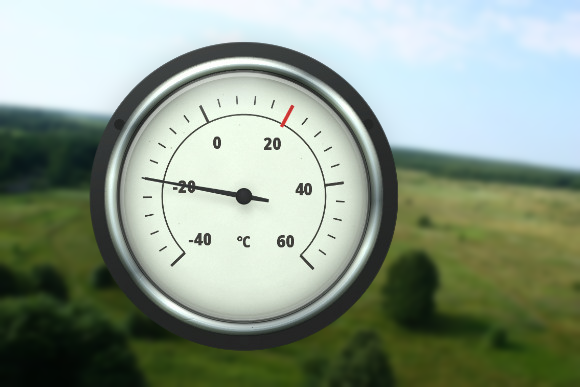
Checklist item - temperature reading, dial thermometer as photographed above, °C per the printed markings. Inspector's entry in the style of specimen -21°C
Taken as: -20°C
